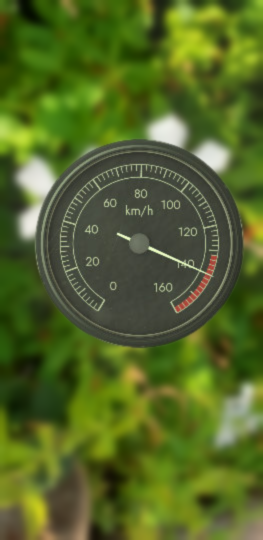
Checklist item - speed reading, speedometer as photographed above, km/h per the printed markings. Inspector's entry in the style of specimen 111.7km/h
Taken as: 140km/h
